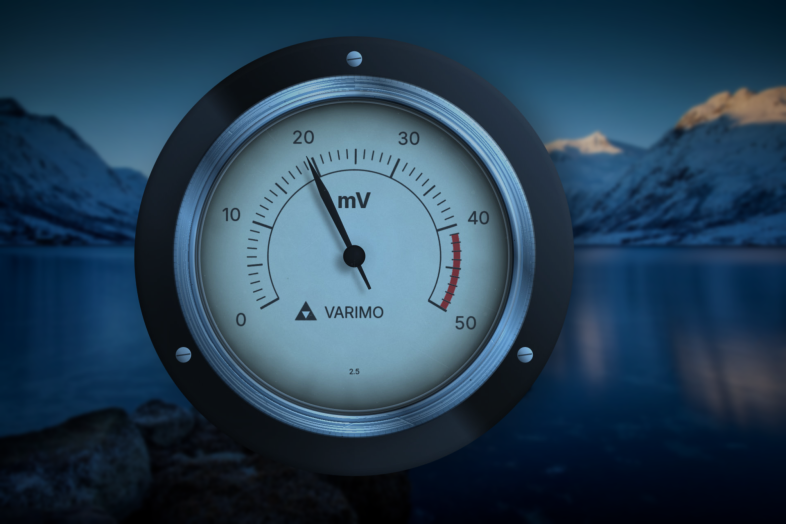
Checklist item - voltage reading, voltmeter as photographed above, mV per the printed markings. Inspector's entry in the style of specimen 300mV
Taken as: 19.5mV
